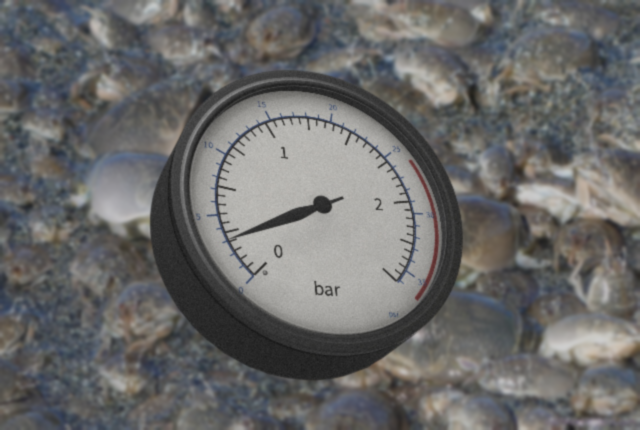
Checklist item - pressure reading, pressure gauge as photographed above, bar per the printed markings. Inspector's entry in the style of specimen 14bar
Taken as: 0.2bar
